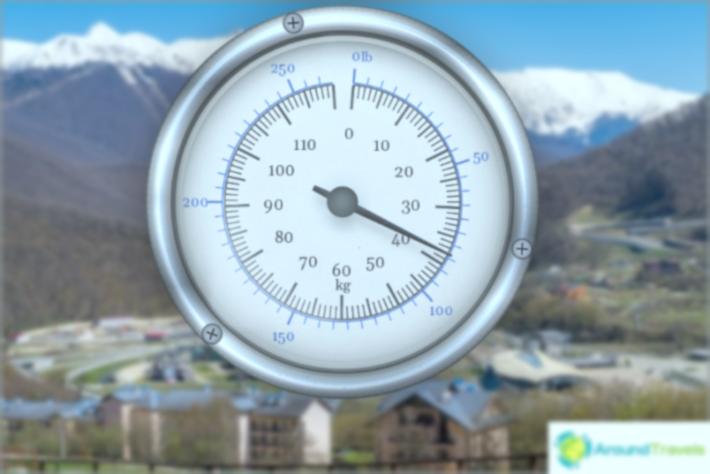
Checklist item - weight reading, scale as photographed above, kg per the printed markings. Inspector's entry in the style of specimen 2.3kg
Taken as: 38kg
